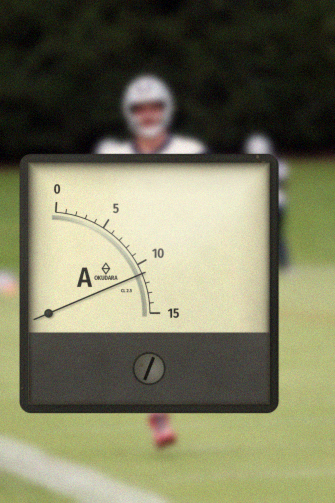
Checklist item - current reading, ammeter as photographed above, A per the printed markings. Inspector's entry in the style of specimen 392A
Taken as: 11A
